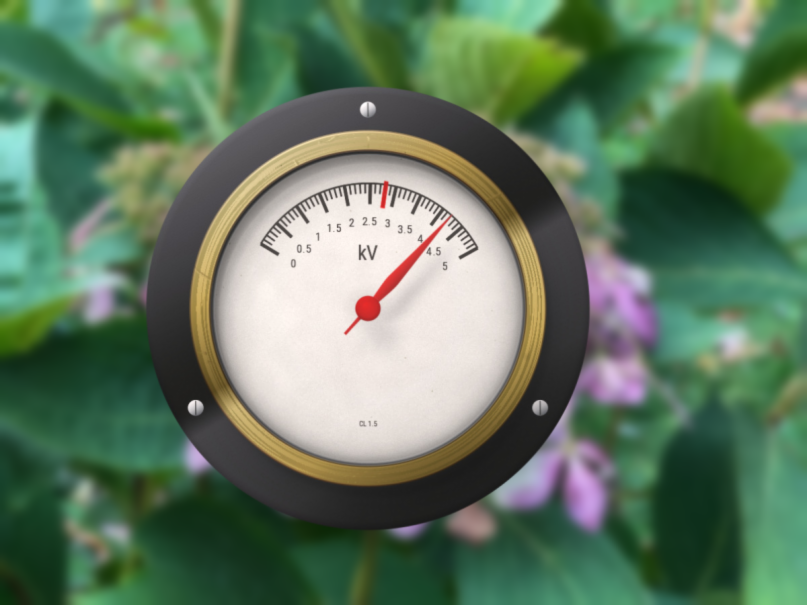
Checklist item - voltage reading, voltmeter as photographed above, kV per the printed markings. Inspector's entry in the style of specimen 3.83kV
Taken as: 4.2kV
